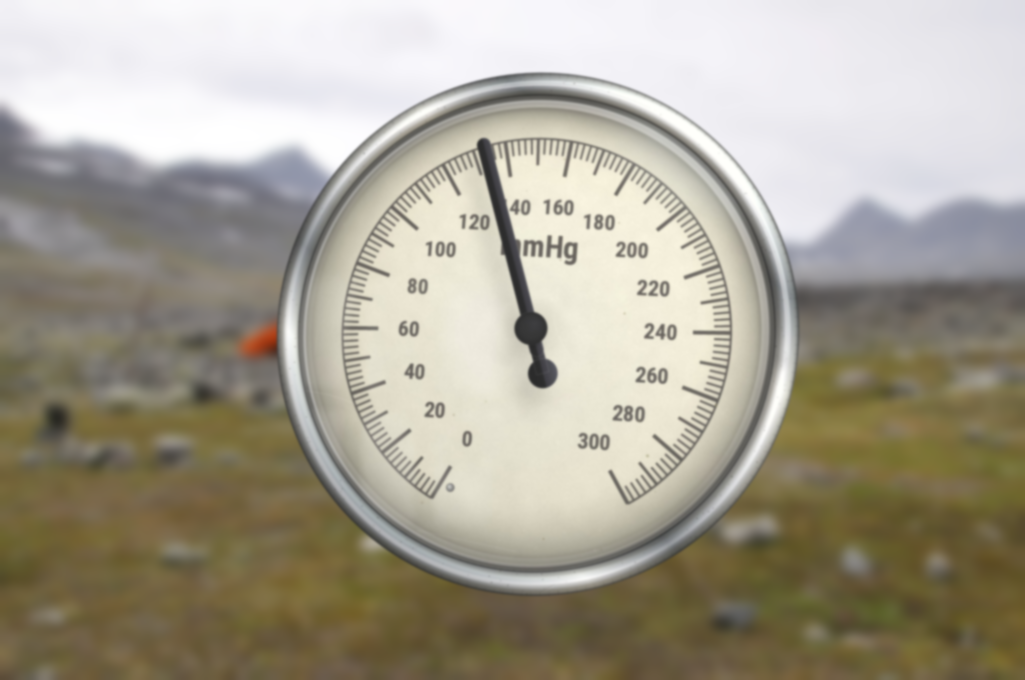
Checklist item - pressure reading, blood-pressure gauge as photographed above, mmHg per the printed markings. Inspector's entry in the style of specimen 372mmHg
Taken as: 134mmHg
